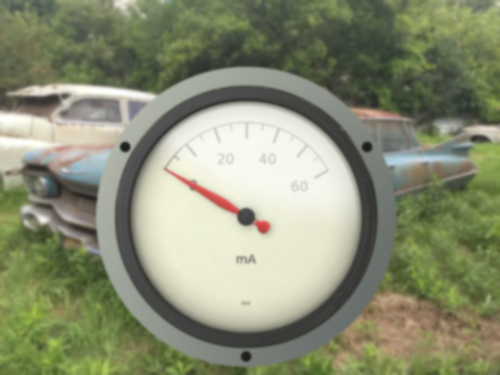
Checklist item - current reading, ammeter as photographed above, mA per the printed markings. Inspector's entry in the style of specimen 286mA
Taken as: 0mA
